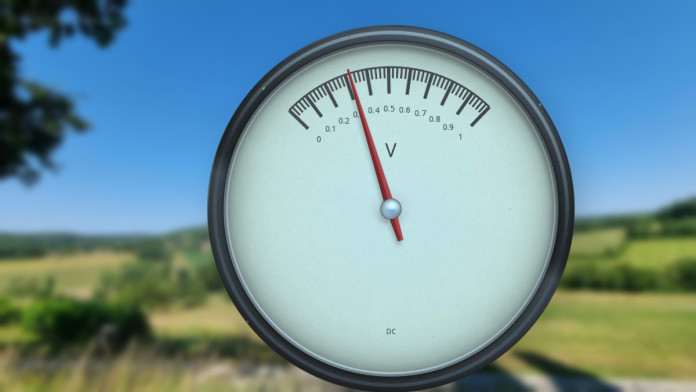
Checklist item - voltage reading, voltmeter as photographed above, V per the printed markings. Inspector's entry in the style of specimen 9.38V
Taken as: 0.32V
